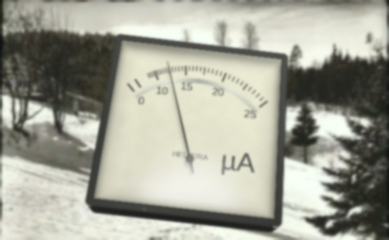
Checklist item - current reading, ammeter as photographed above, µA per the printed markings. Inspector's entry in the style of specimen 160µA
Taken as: 12.5µA
